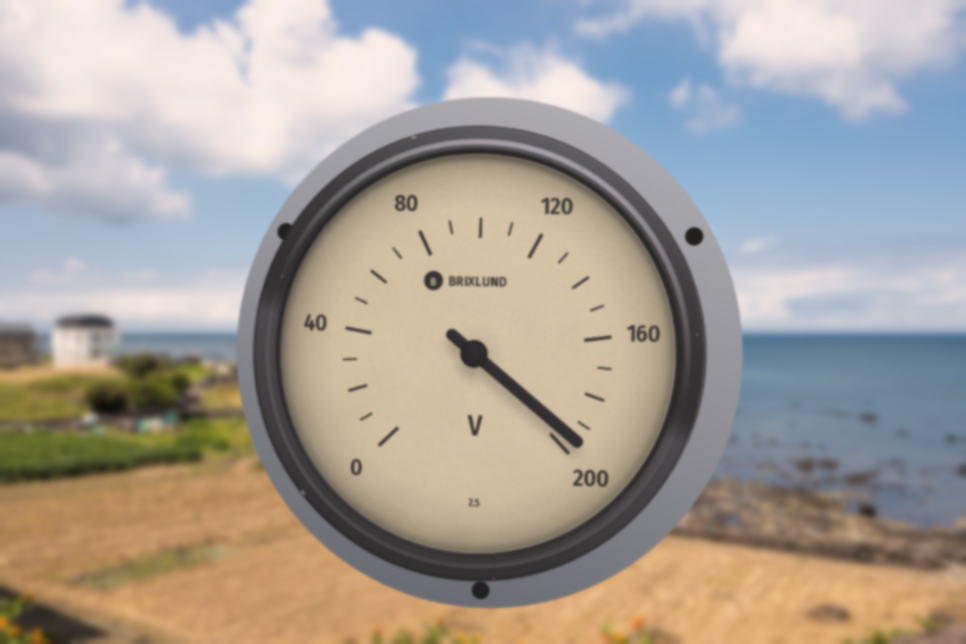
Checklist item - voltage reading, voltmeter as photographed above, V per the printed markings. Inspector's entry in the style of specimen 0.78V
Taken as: 195V
